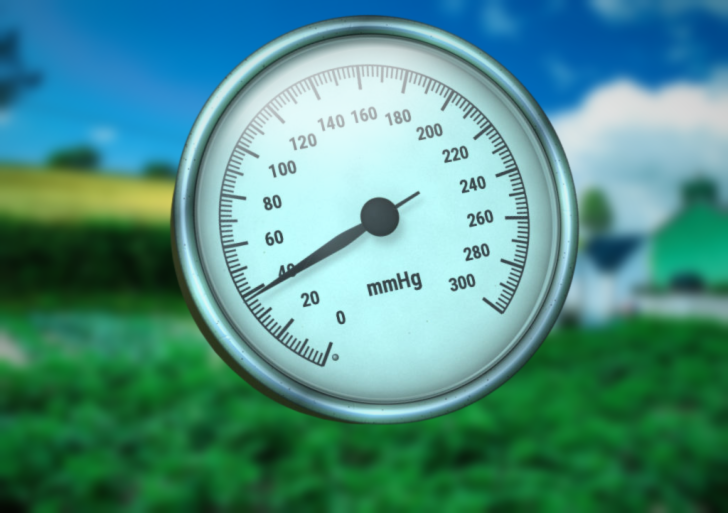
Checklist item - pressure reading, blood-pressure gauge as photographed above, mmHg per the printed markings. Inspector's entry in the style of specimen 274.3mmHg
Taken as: 38mmHg
